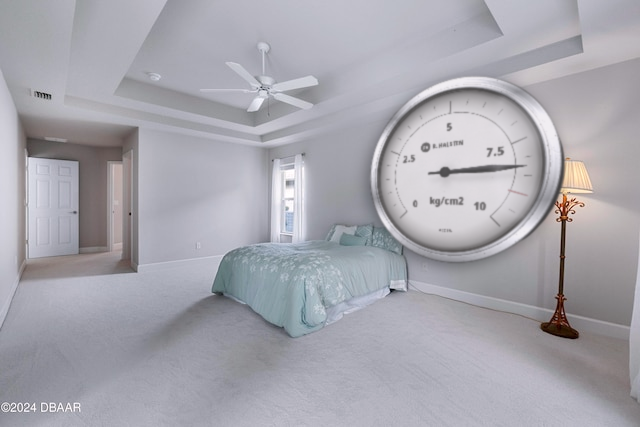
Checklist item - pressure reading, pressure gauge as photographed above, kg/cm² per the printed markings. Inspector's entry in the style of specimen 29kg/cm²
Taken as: 8.25kg/cm²
